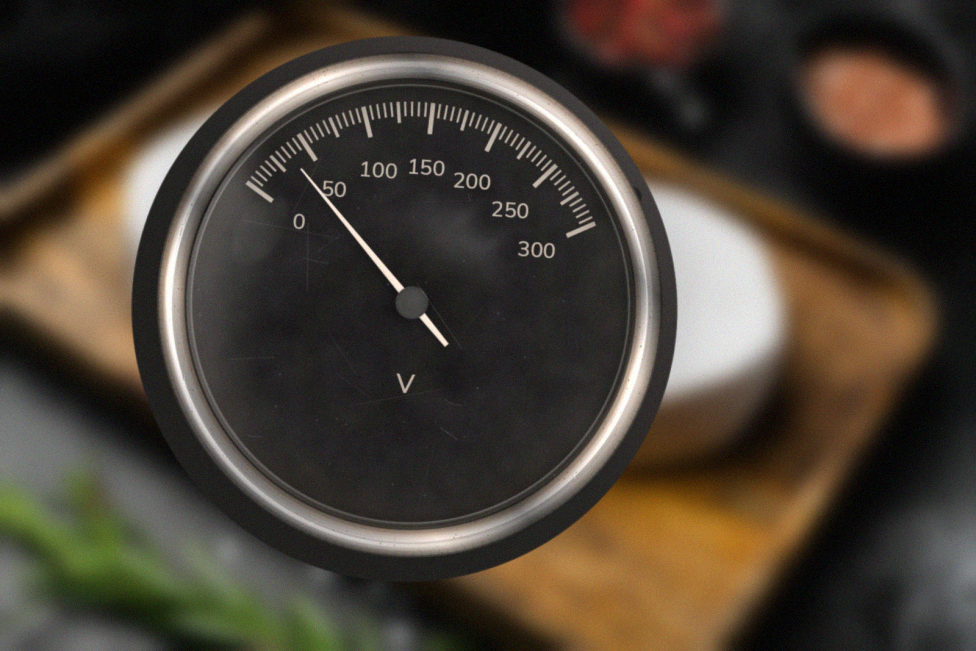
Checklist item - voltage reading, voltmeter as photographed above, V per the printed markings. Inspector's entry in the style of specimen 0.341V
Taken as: 35V
